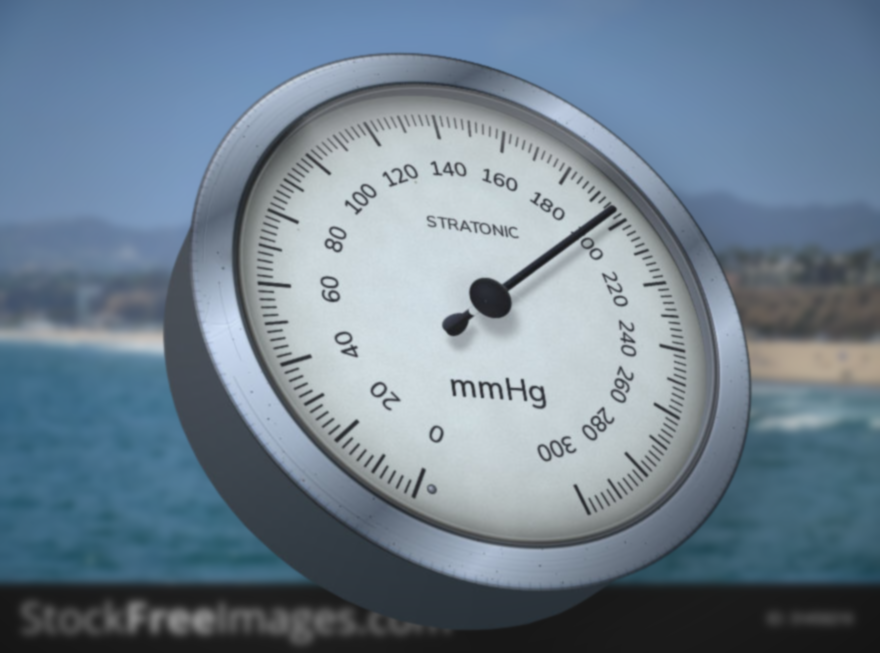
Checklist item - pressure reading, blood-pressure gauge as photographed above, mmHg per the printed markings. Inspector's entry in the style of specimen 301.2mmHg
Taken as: 196mmHg
